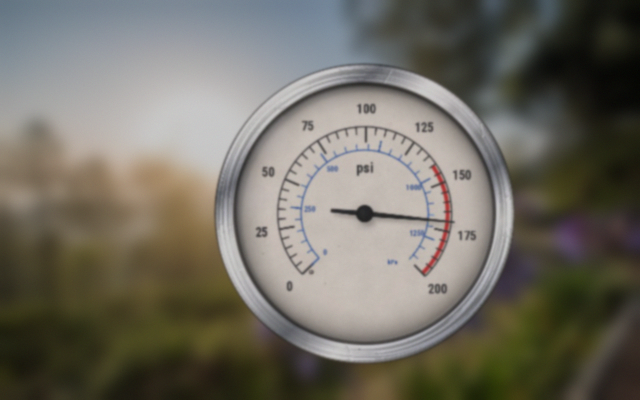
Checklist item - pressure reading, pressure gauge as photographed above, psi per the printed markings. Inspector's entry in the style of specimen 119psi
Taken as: 170psi
